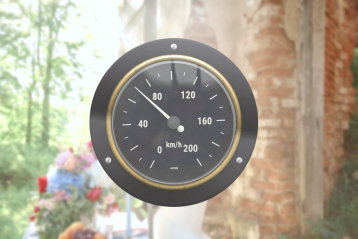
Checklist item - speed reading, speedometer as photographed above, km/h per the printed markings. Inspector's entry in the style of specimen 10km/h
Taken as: 70km/h
